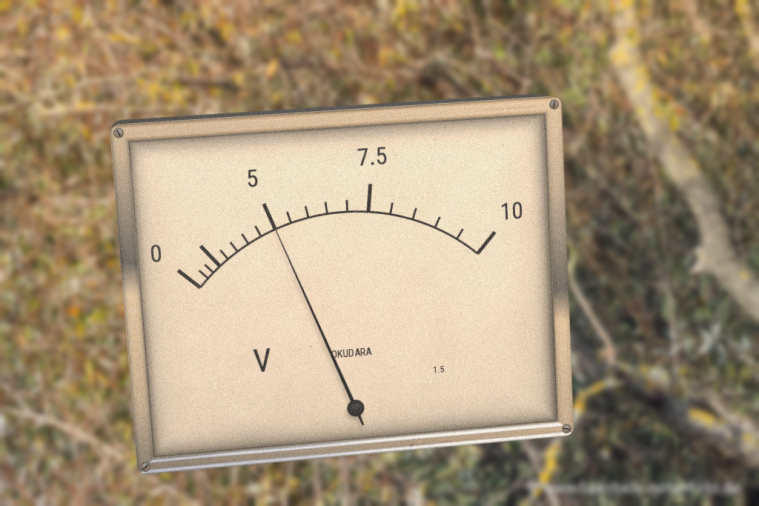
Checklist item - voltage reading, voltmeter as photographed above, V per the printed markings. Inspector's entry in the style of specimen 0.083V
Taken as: 5V
